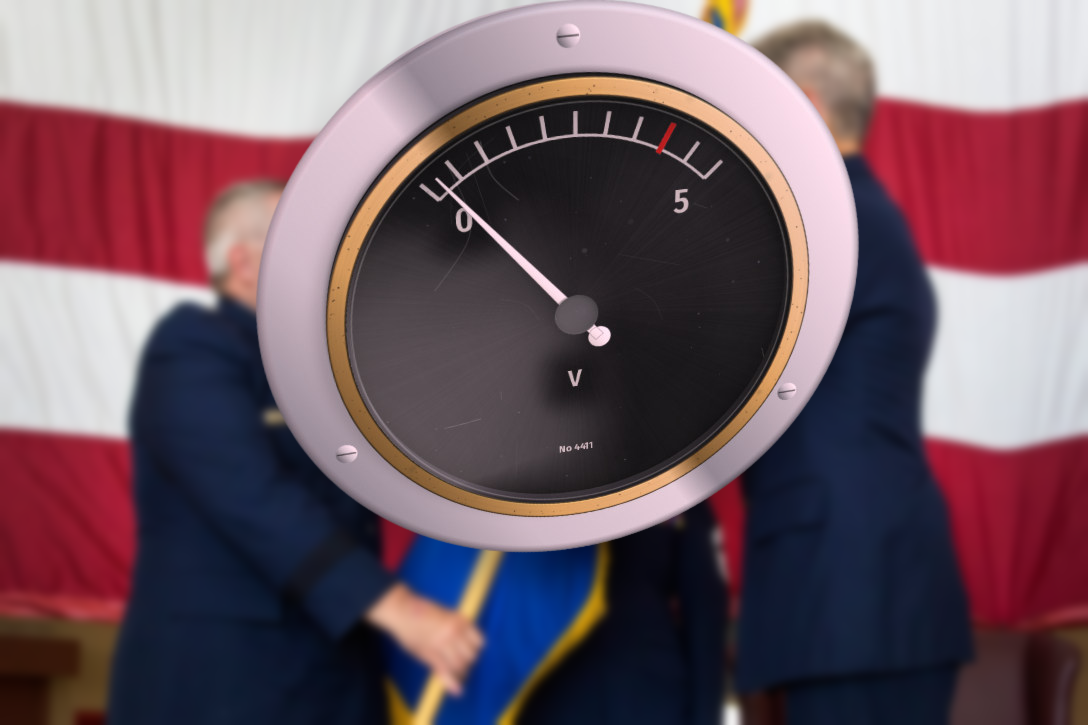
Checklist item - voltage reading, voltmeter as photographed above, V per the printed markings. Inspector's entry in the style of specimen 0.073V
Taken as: 0.25V
